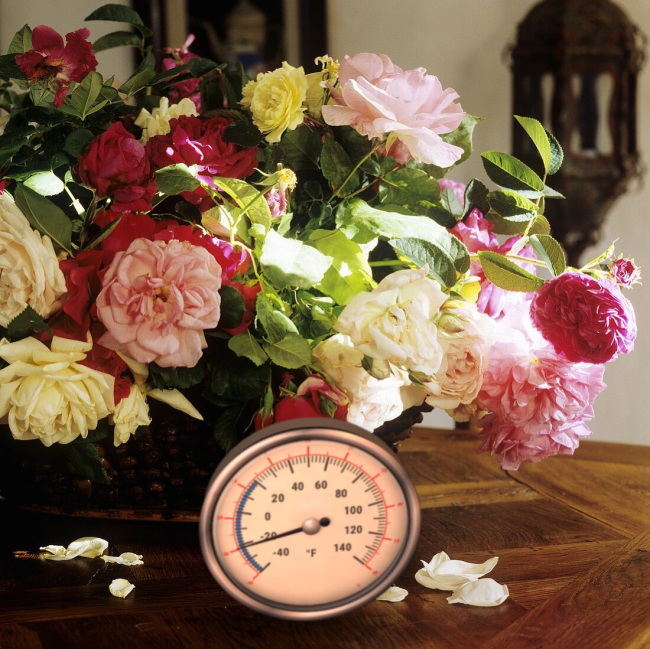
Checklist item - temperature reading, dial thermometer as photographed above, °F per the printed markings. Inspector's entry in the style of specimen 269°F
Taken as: -20°F
